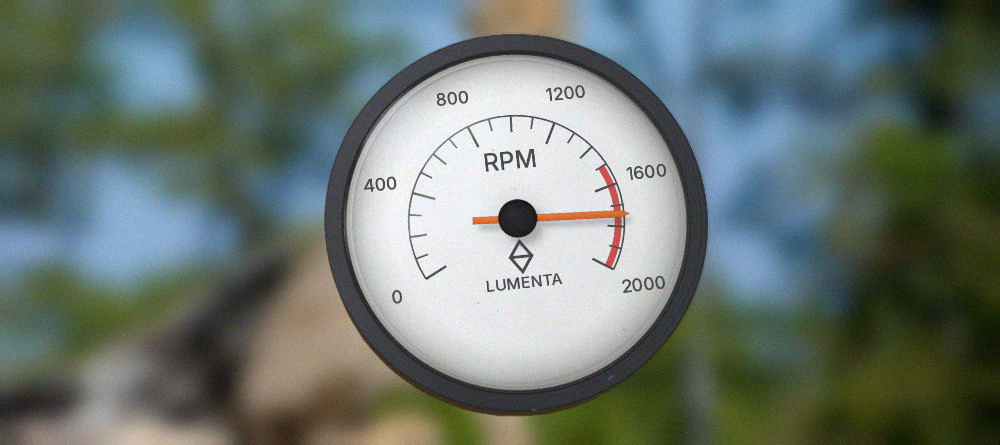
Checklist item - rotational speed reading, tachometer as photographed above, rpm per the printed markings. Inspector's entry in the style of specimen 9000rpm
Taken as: 1750rpm
